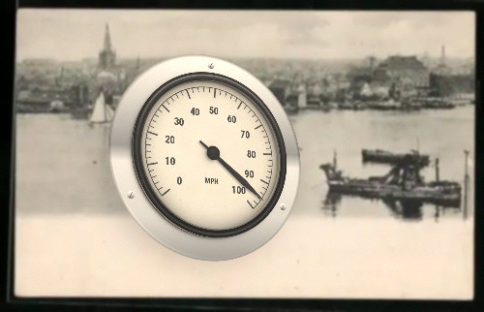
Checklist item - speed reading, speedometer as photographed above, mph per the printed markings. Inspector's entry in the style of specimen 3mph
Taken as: 96mph
